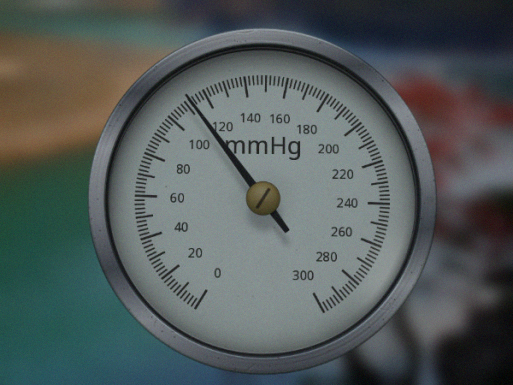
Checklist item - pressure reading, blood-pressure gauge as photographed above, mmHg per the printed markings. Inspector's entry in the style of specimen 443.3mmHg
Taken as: 112mmHg
